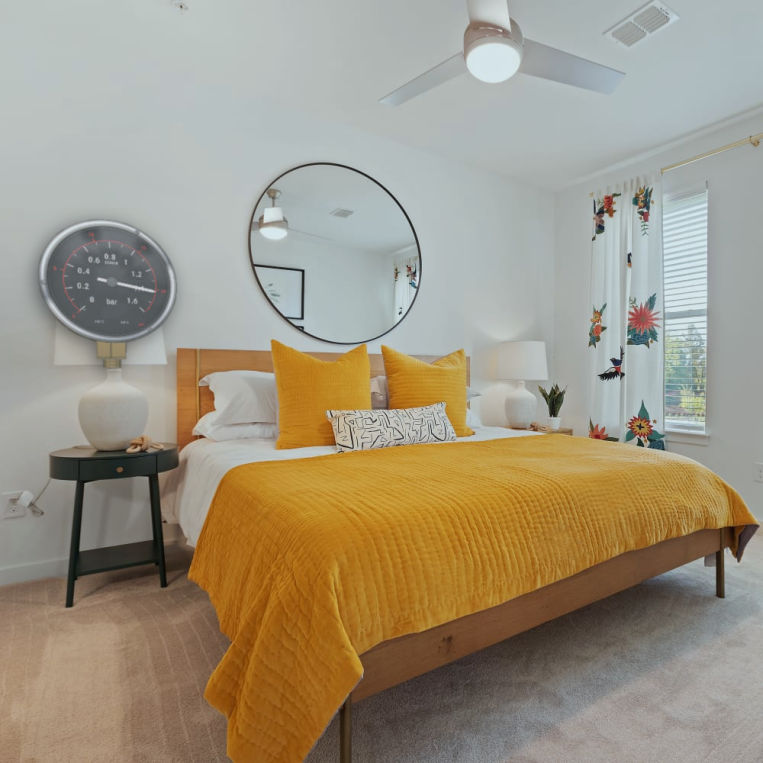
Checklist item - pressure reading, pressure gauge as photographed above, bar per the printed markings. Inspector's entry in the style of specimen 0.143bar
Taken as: 1.4bar
